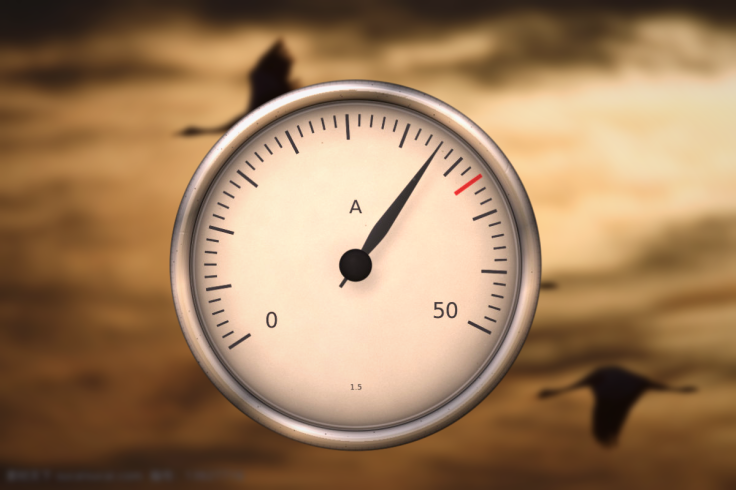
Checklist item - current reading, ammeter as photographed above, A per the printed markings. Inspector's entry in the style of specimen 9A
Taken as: 33A
